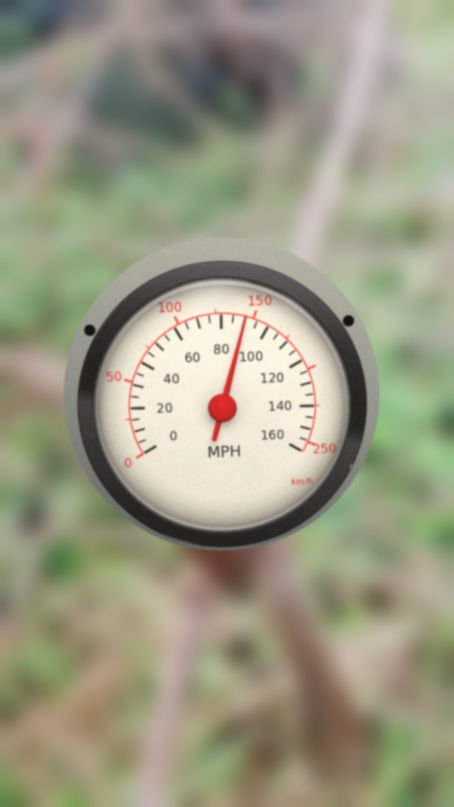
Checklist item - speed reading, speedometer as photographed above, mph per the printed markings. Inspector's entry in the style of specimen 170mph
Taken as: 90mph
